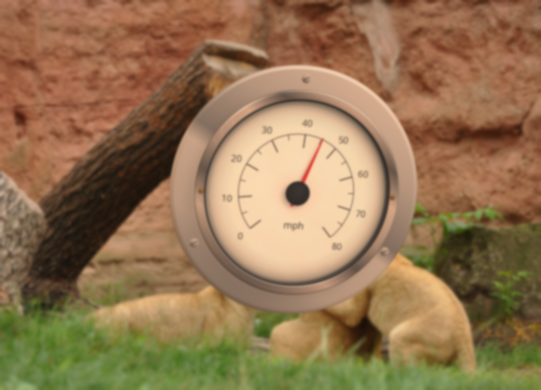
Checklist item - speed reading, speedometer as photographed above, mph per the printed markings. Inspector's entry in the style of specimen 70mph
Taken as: 45mph
